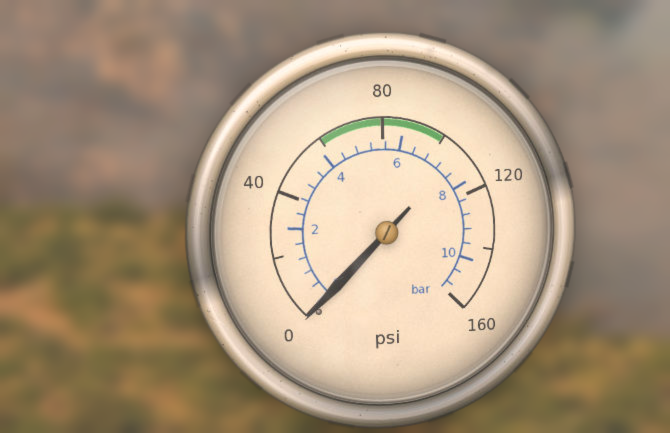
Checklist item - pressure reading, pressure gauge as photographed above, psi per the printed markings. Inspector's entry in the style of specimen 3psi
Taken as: 0psi
